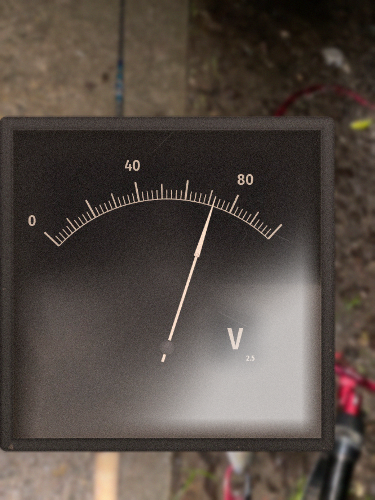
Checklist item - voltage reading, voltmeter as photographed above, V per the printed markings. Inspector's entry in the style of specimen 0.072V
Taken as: 72V
